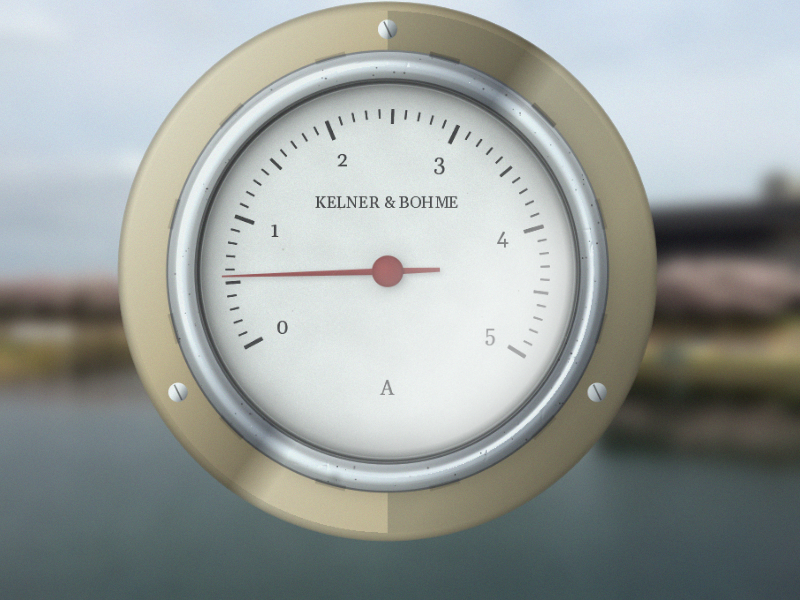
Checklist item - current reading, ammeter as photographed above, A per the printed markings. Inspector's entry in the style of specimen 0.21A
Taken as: 0.55A
